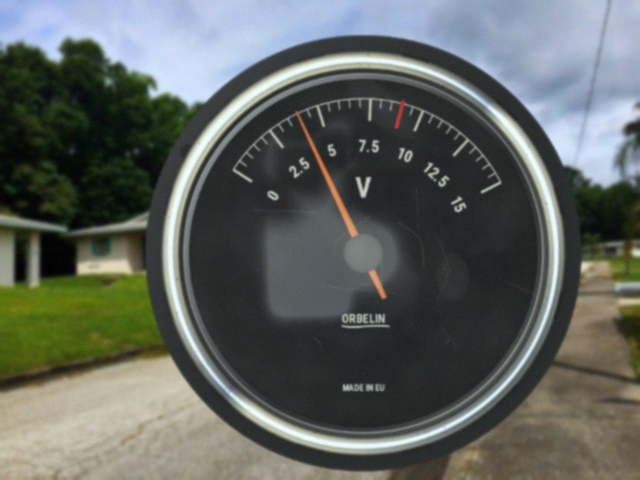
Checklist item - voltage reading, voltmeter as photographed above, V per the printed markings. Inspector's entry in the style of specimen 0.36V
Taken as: 4V
